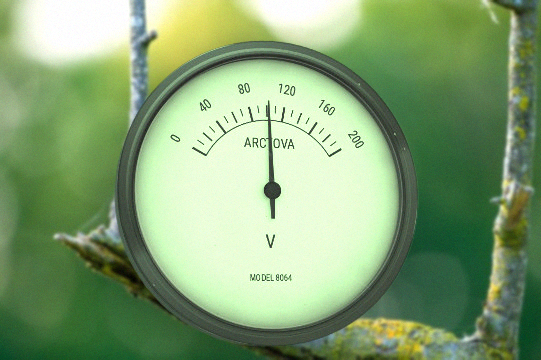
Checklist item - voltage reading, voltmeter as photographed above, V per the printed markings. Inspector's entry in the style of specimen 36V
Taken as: 100V
